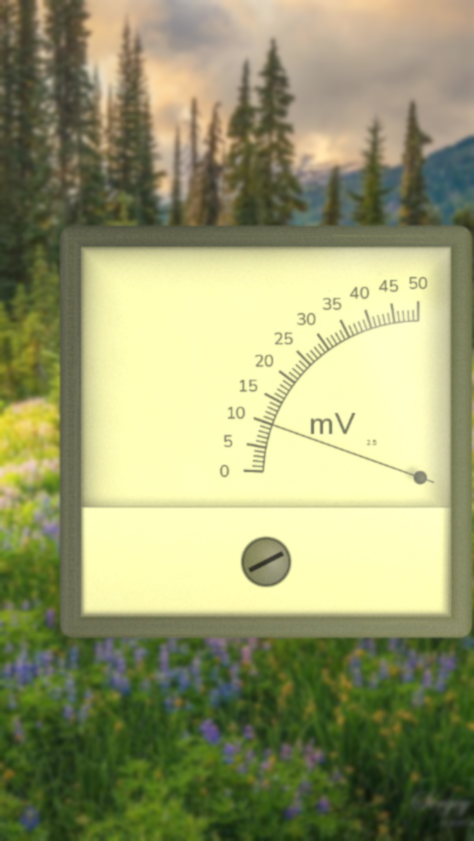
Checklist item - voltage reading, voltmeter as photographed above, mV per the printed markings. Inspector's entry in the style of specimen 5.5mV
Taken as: 10mV
